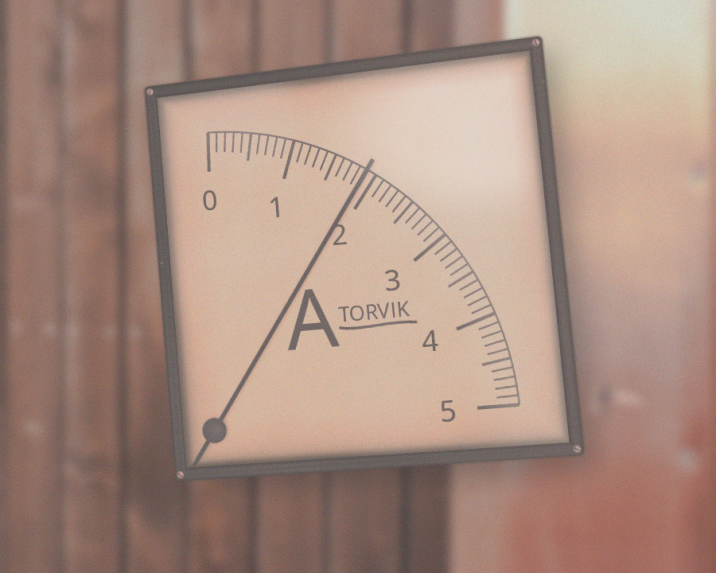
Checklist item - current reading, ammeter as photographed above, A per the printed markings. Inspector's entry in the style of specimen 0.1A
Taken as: 1.9A
